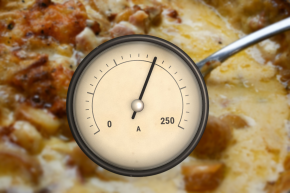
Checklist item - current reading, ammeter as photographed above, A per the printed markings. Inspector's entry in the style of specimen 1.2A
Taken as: 150A
